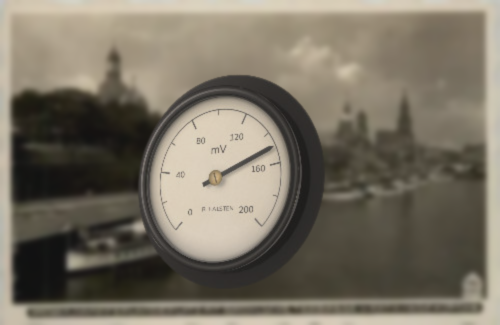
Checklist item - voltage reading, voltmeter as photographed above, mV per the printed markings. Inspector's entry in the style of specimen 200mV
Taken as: 150mV
